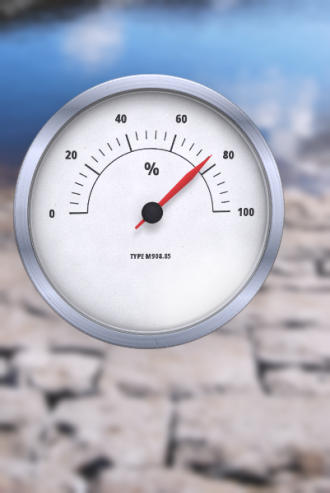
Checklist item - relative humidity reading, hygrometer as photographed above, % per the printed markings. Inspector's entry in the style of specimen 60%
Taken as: 76%
